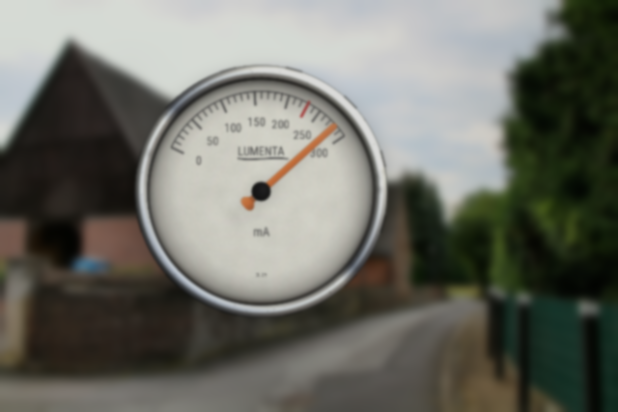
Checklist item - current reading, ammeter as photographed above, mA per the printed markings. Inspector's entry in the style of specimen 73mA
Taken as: 280mA
